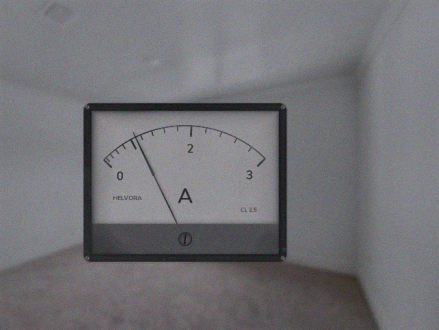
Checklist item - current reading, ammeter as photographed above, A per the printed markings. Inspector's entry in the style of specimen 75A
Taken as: 1.1A
